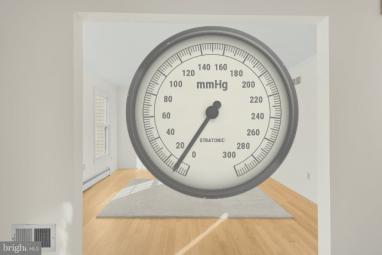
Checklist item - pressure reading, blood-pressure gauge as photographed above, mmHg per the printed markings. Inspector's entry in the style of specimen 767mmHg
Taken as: 10mmHg
